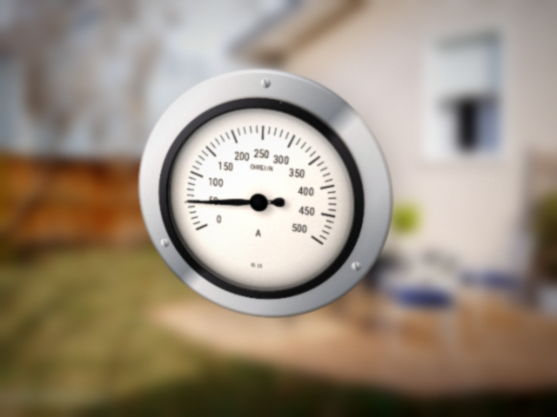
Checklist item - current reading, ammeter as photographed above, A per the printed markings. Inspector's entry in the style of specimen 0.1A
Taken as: 50A
